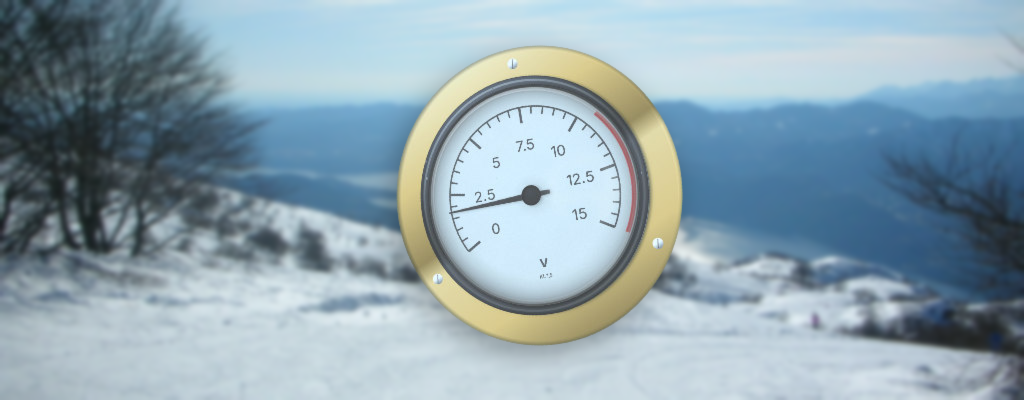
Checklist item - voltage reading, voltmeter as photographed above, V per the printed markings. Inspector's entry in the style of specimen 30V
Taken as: 1.75V
